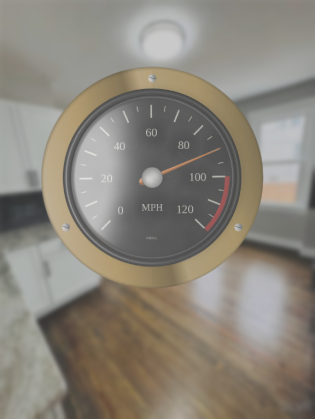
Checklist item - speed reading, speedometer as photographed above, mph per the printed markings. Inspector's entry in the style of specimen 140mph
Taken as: 90mph
